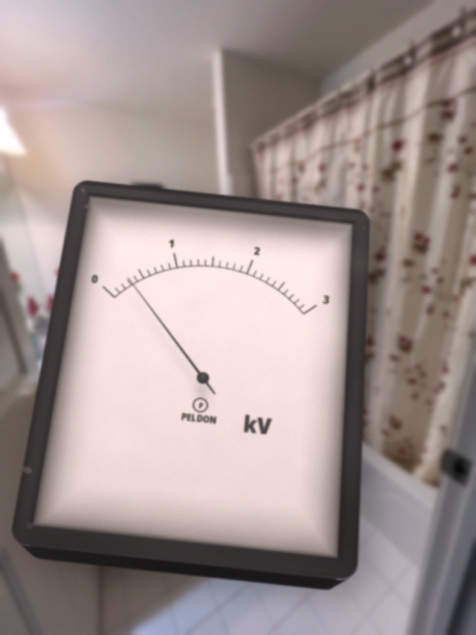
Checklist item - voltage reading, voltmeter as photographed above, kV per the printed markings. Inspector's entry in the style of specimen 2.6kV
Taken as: 0.3kV
